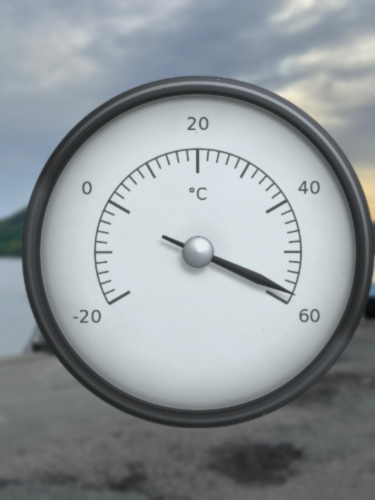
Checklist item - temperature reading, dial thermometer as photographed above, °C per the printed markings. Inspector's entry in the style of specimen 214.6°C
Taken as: 58°C
